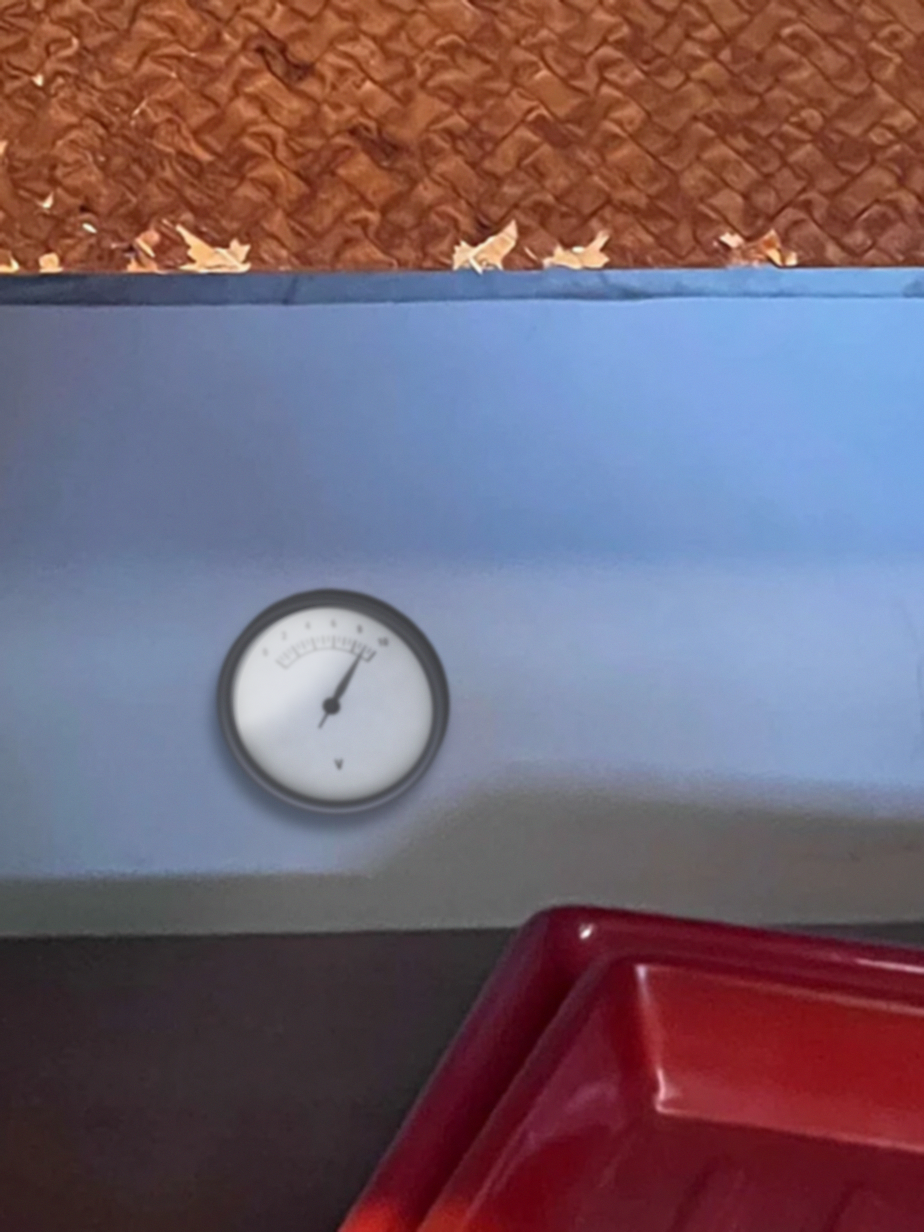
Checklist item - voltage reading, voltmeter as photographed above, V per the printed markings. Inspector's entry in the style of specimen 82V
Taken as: 9V
